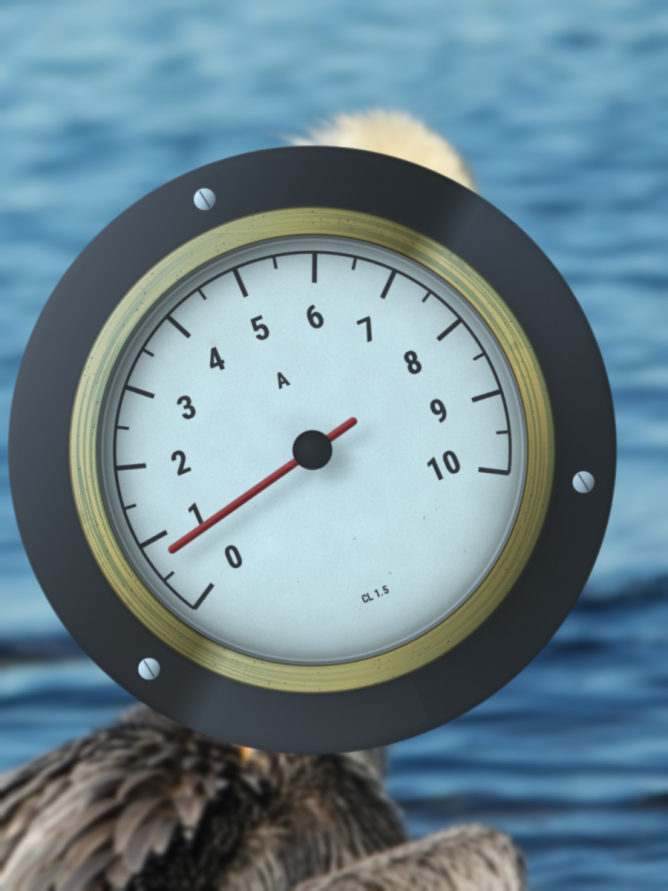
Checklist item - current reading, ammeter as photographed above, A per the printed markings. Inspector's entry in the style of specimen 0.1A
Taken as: 0.75A
